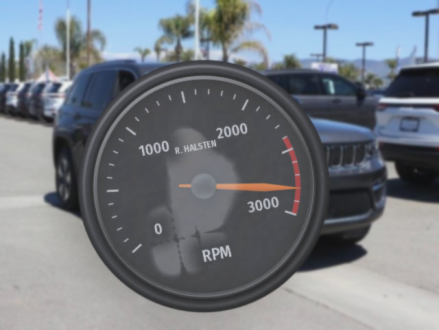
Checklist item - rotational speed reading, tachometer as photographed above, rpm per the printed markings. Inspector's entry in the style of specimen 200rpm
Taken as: 2800rpm
